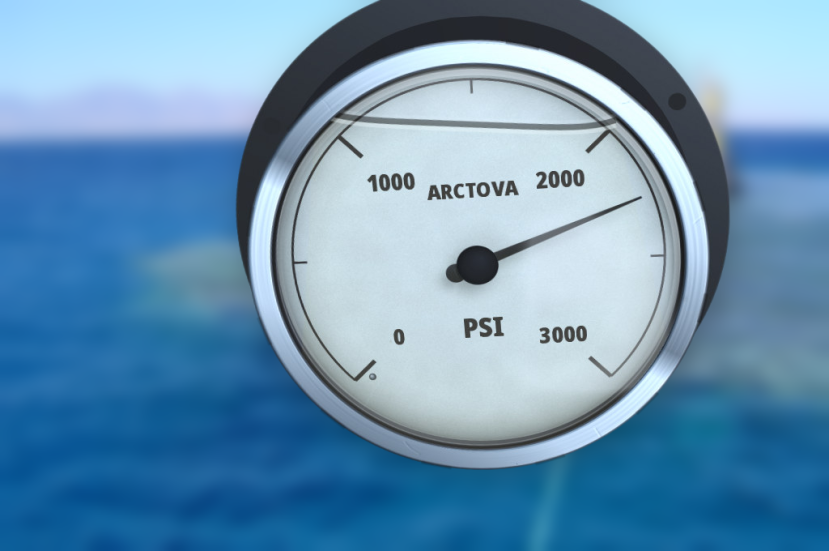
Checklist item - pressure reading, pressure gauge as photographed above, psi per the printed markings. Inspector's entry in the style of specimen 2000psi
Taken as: 2250psi
